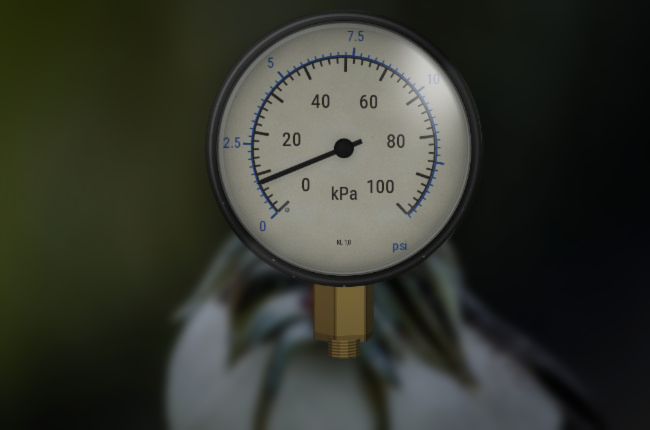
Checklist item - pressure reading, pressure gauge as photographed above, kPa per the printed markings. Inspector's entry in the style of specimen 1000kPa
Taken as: 8kPa
